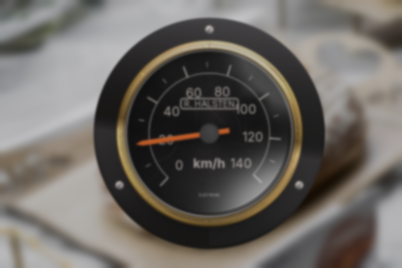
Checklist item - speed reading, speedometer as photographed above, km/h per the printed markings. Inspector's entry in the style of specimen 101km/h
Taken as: 20km/h
